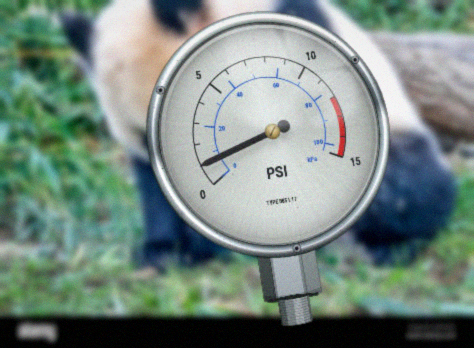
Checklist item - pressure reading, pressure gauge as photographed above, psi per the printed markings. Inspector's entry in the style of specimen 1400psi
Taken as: 1psi
